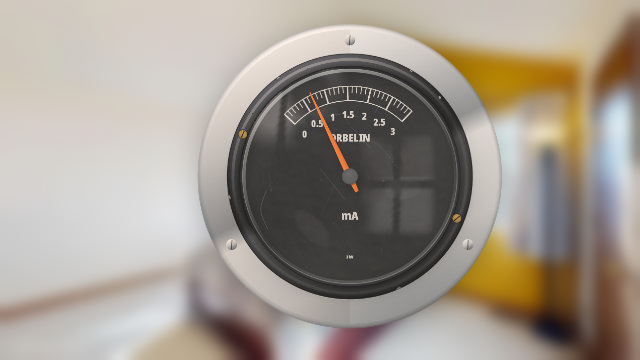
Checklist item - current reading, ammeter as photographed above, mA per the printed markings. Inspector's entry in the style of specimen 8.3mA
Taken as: 0.7mA
